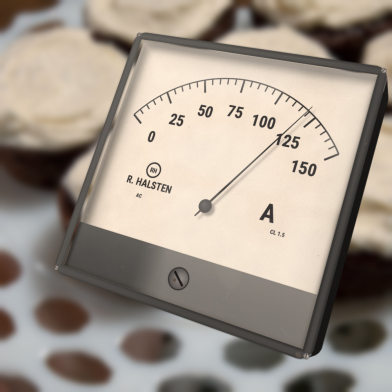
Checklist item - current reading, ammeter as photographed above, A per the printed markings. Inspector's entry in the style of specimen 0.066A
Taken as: 120A
